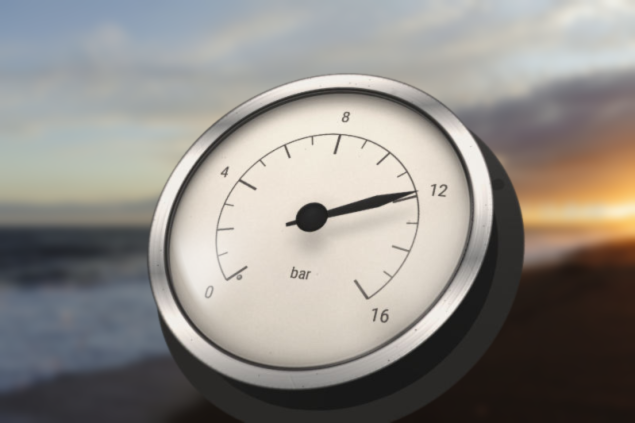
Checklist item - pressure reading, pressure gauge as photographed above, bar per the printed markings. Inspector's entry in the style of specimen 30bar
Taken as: 12bar
